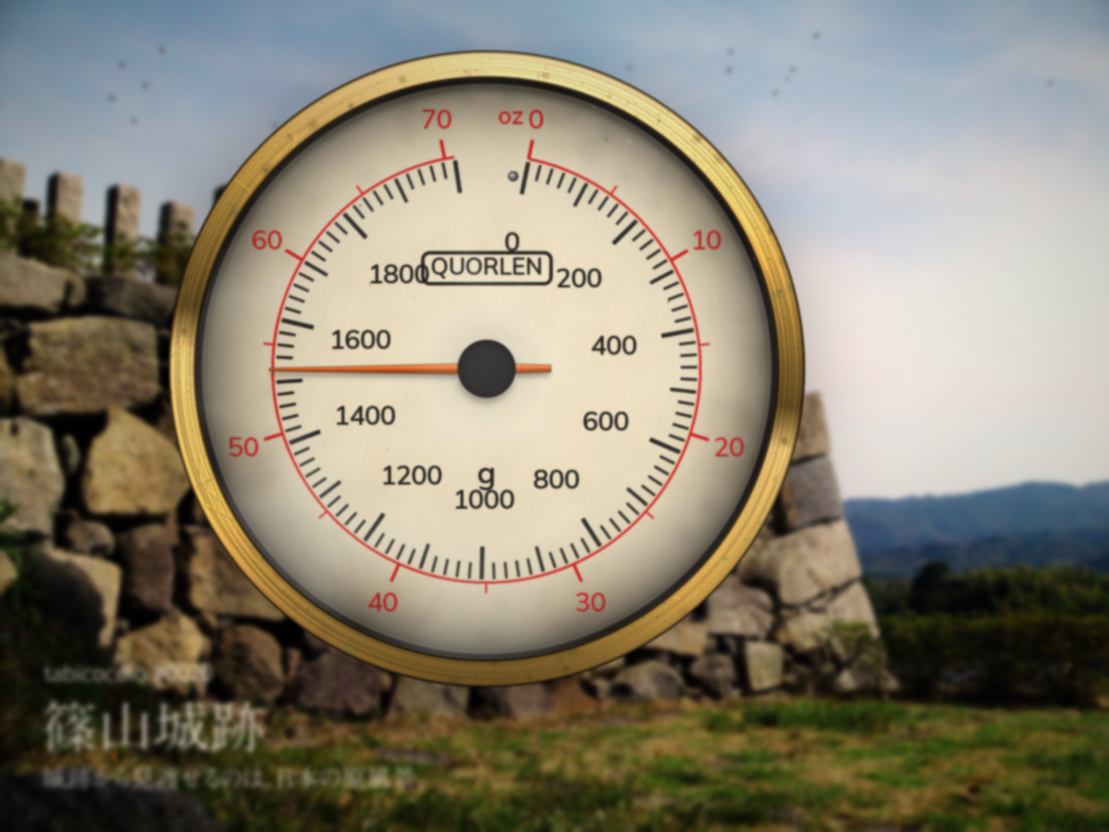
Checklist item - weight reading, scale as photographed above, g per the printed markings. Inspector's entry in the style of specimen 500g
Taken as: 1520g
